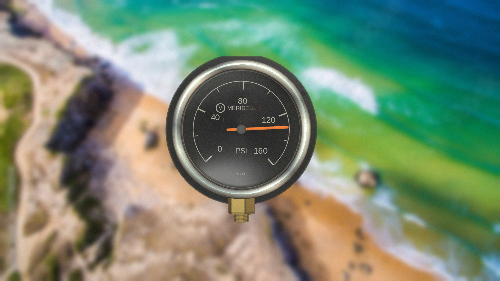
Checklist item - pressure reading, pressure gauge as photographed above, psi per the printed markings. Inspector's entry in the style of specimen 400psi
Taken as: 130psi
